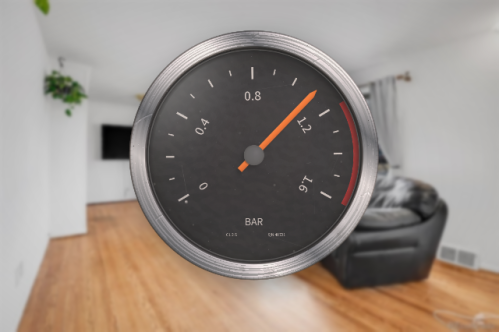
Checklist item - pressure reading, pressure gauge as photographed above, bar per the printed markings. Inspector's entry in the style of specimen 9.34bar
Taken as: 1.1bar
